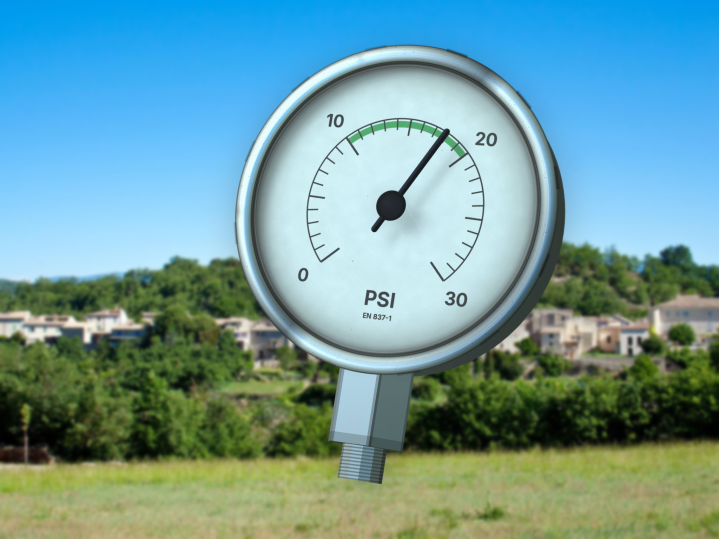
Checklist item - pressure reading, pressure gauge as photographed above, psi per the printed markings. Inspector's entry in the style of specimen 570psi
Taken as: 18psi
